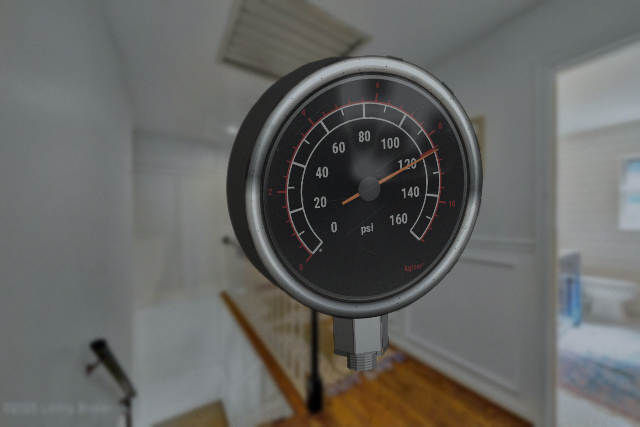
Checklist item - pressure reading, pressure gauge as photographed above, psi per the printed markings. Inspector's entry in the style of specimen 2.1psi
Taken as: 120psi
